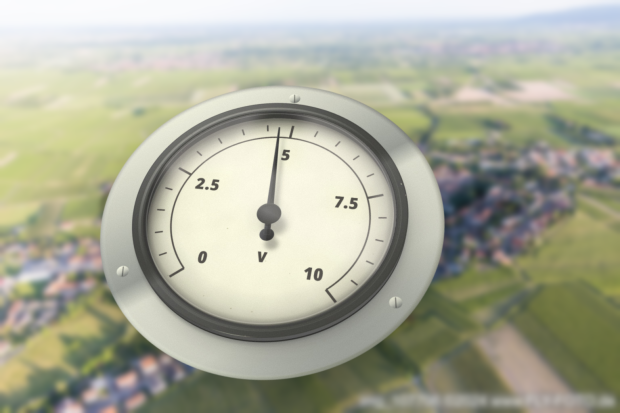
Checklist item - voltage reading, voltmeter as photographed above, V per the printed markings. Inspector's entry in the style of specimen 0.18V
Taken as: 4.75V
